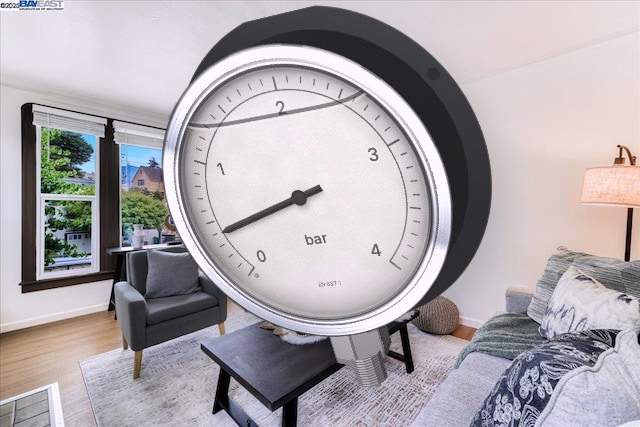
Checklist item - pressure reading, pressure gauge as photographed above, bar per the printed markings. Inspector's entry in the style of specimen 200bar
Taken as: 0.4bar
